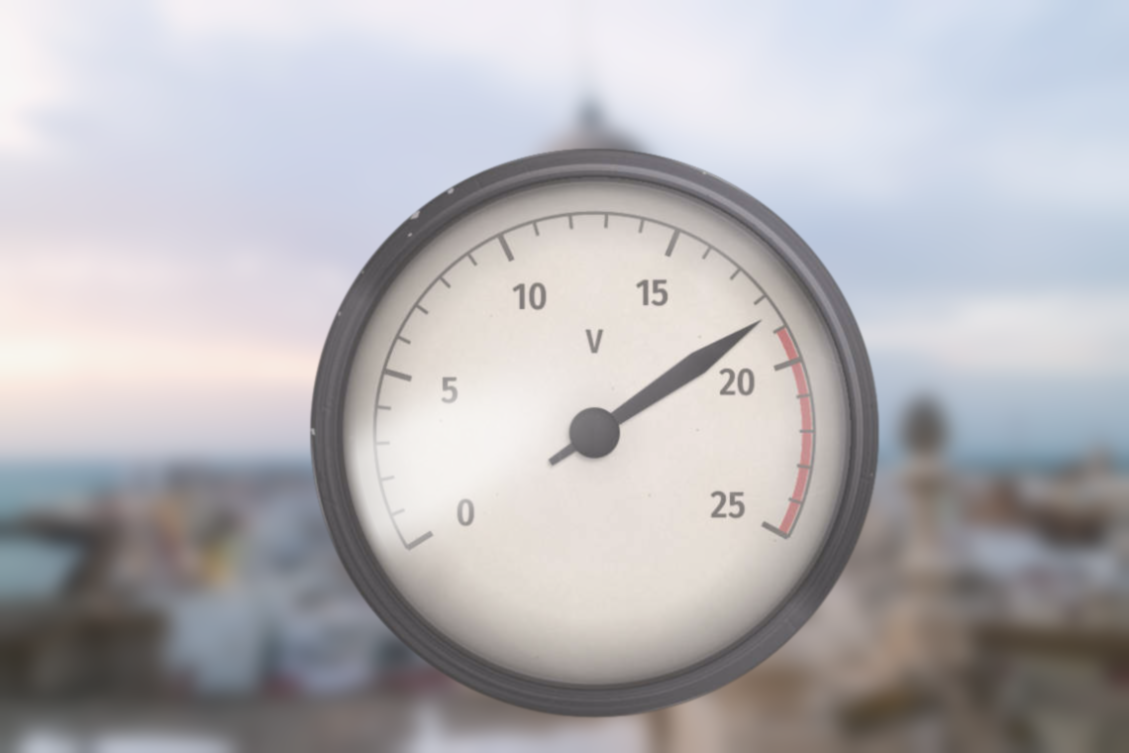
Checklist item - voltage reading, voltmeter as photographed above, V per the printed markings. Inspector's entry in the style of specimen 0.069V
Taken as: 18.5V
